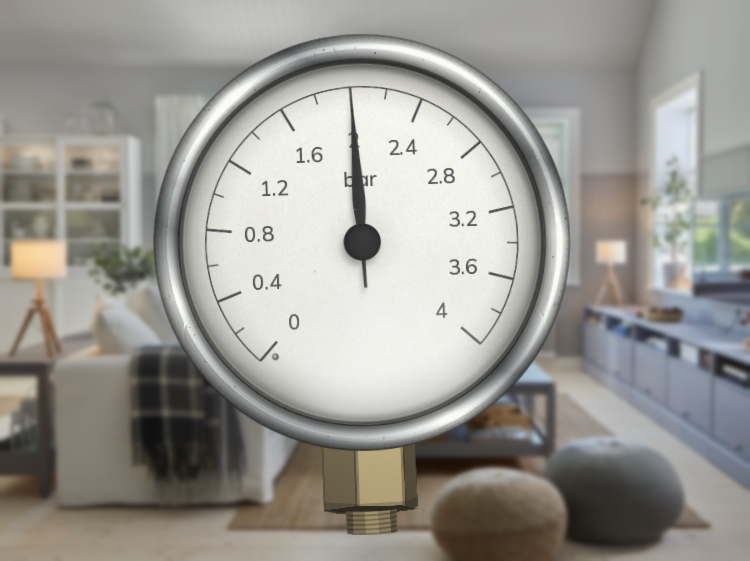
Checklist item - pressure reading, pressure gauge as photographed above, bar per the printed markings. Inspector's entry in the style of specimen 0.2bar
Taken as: 2bar
